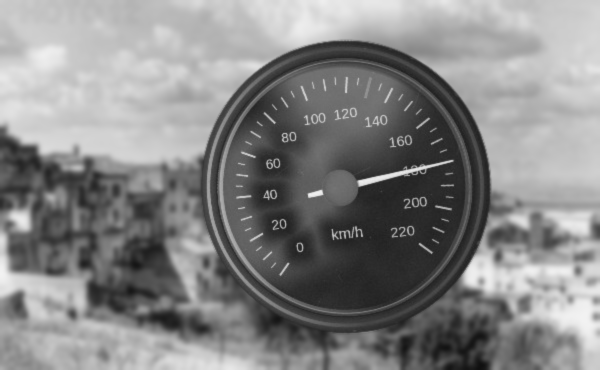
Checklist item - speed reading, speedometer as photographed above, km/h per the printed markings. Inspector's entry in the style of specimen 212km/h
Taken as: 180km/h
